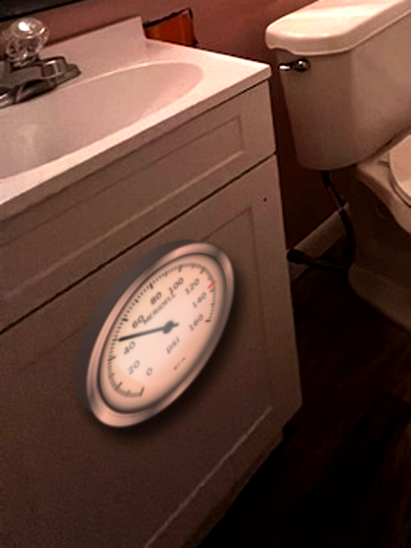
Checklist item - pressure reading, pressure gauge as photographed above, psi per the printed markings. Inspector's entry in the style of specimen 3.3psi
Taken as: 50psi
